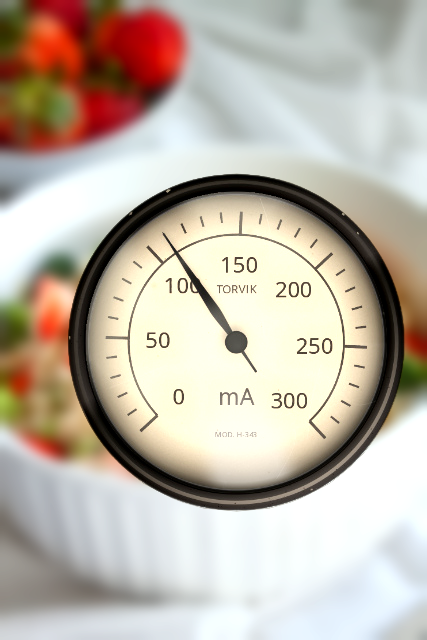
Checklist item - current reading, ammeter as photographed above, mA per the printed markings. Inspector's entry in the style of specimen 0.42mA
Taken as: 110mA
